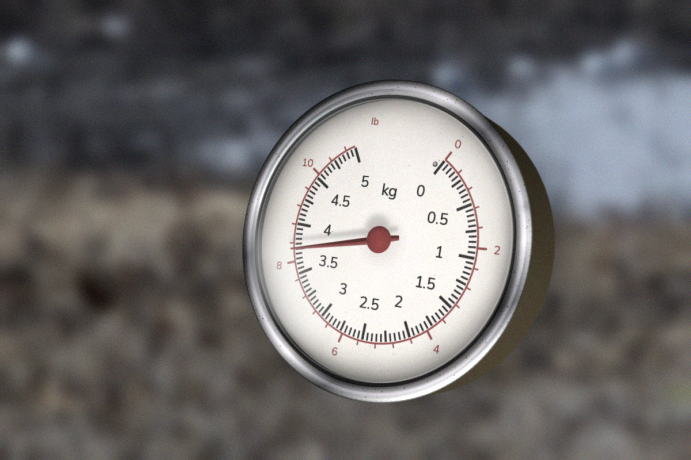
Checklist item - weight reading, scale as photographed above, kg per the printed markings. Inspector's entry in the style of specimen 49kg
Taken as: 3.75kg
